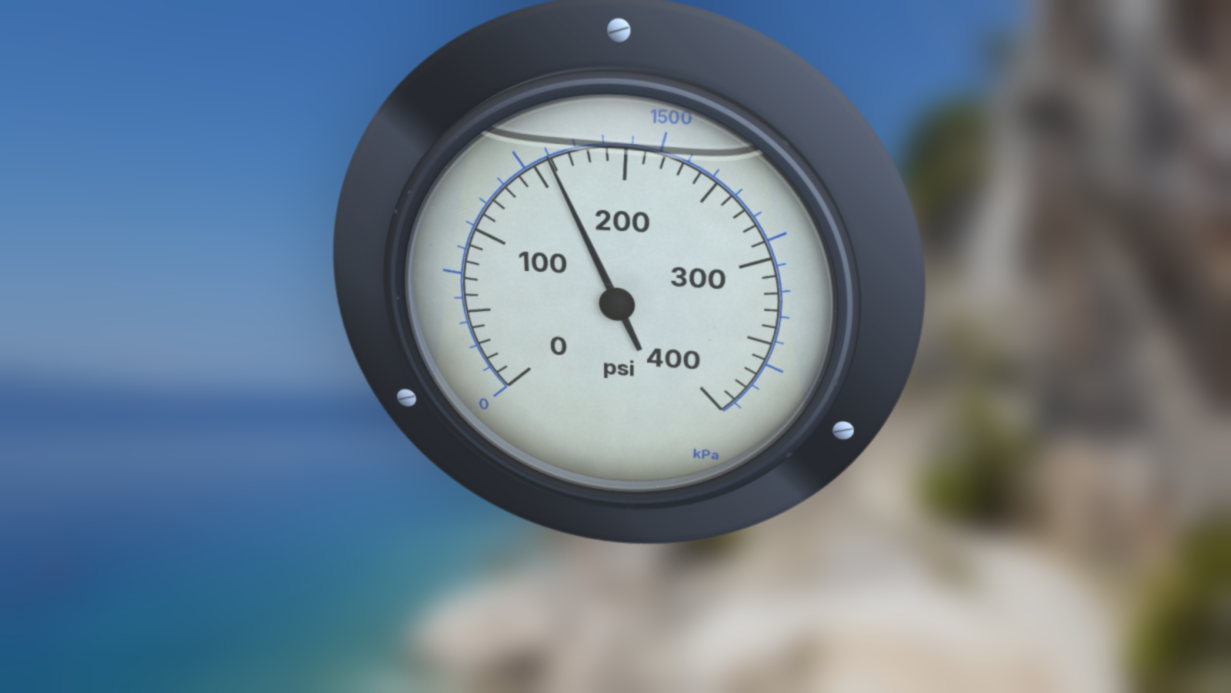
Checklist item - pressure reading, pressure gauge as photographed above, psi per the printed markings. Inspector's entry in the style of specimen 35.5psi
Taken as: 160psi
